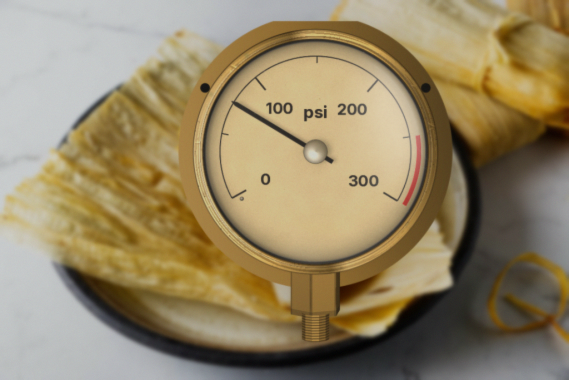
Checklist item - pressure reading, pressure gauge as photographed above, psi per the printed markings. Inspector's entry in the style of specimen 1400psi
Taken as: 75psi
